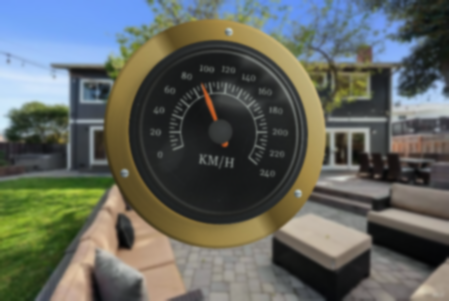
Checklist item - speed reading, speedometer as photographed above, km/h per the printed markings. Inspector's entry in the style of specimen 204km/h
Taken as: 90km/h
